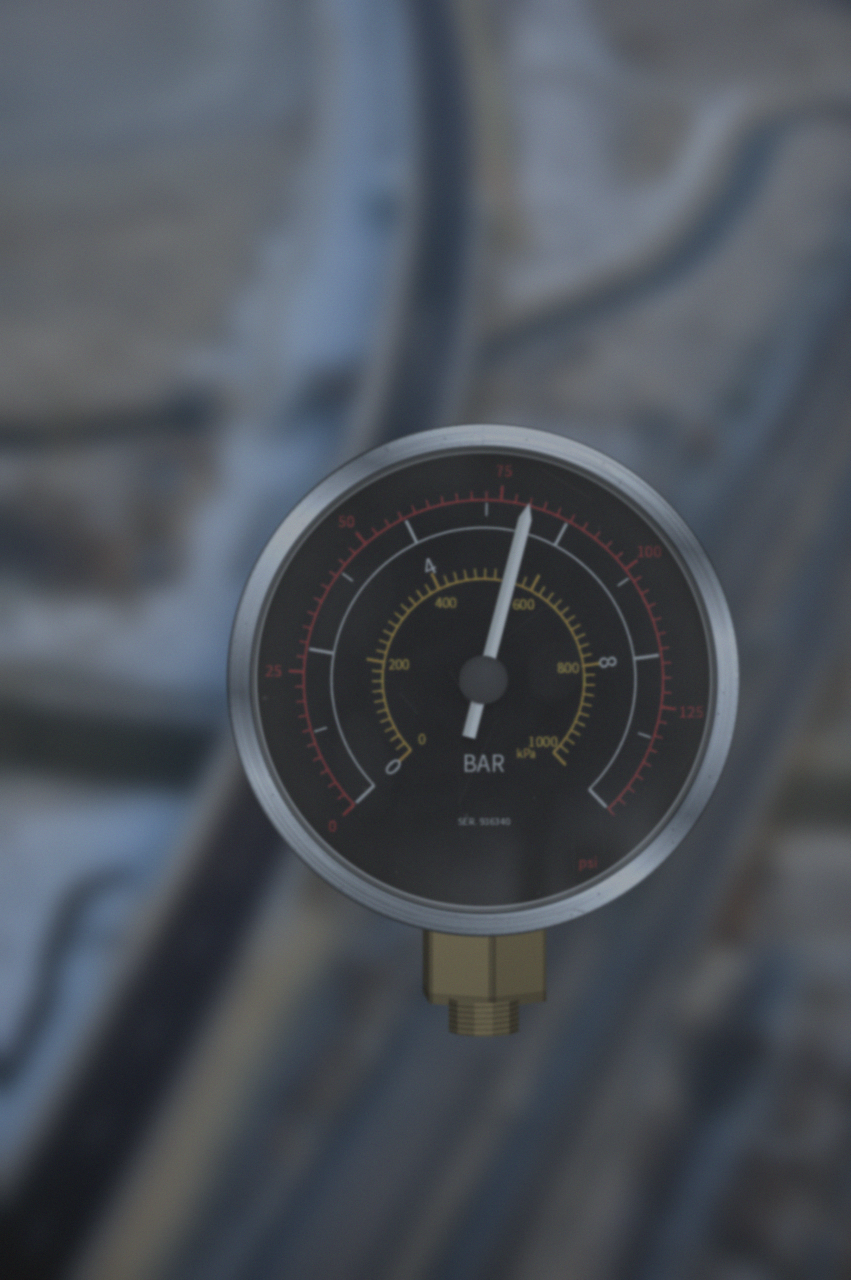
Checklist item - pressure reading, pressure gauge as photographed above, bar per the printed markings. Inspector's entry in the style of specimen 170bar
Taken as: 5.5bar
